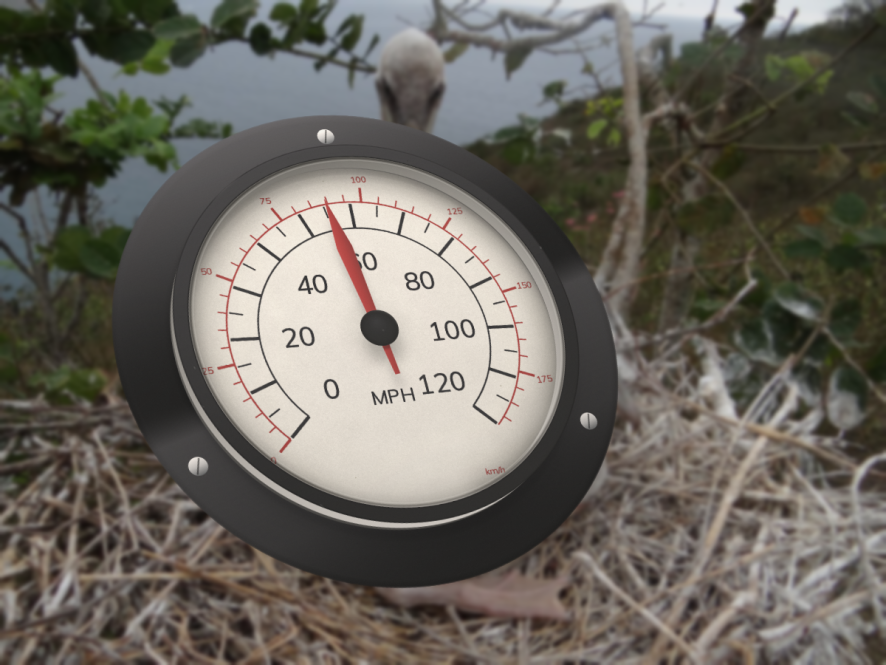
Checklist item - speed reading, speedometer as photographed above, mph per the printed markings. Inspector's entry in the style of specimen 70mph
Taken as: 55mph
